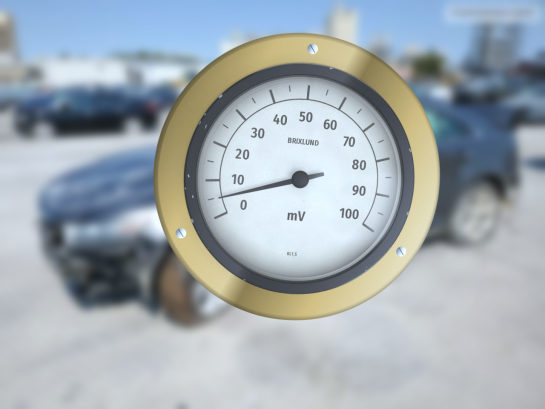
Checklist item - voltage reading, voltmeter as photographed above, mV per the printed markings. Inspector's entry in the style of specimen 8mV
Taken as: 5mV
